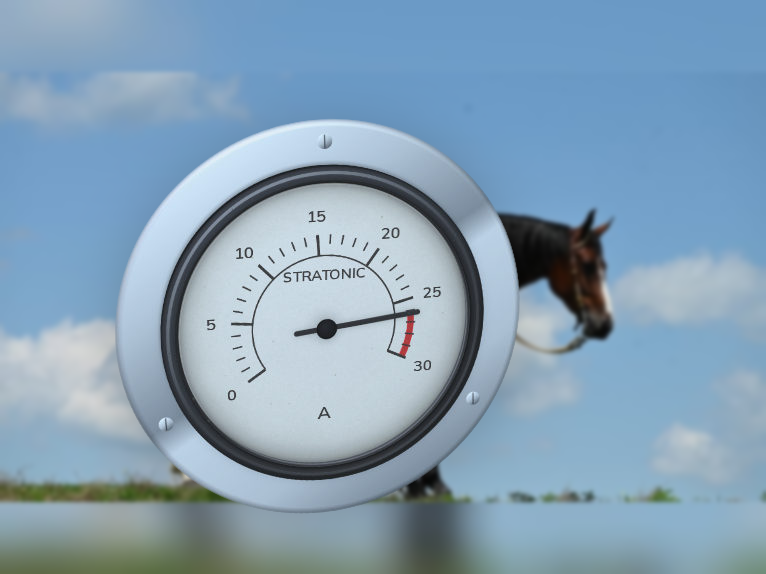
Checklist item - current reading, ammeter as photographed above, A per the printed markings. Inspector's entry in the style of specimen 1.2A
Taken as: 26A
